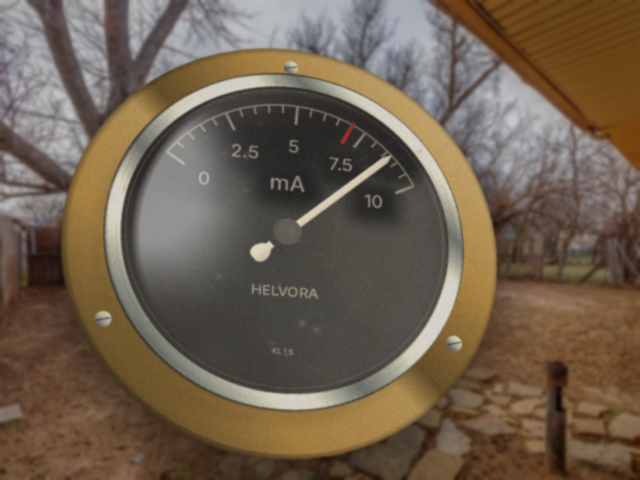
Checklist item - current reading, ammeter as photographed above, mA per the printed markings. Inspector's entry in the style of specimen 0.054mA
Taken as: 8.75mA
